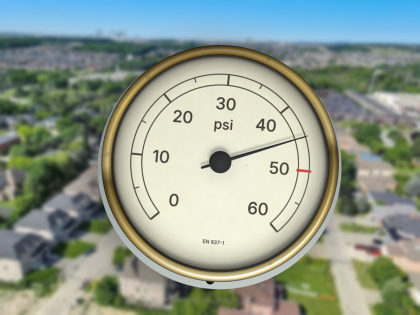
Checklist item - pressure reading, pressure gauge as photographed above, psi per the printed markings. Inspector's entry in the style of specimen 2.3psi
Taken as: 45psi
